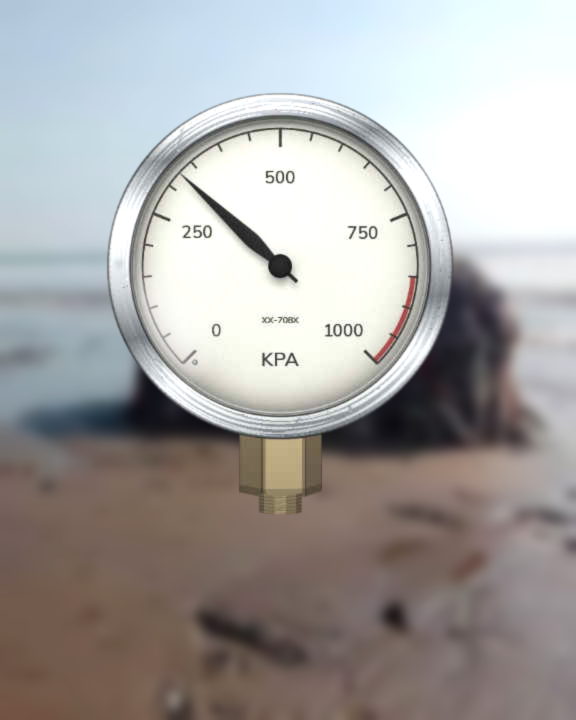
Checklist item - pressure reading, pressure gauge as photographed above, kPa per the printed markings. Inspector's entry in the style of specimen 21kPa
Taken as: 325kPa
